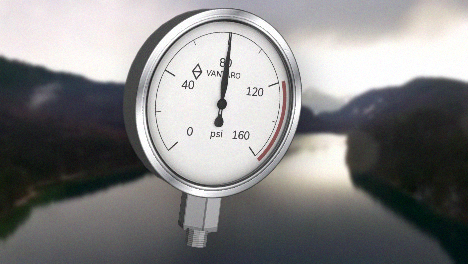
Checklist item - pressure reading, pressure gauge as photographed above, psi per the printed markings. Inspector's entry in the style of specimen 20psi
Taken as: 80psi
